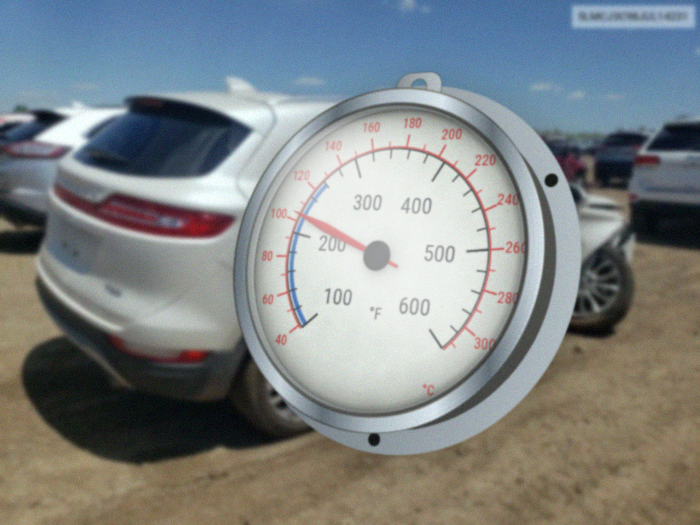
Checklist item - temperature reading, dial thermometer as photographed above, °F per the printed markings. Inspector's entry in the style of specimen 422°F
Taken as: 220°F
